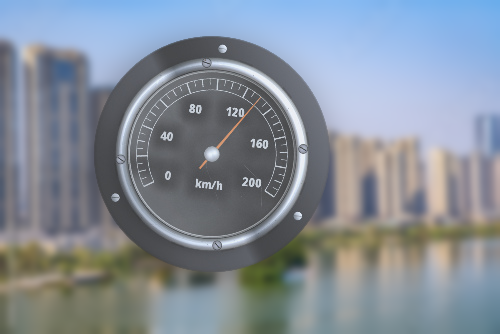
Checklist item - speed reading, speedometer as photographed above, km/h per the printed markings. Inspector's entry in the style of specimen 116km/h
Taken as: 130km/h
